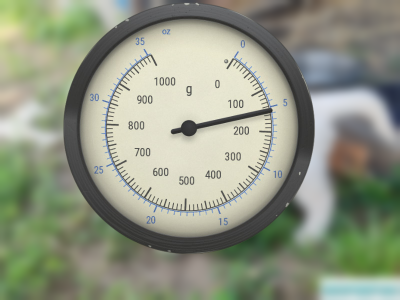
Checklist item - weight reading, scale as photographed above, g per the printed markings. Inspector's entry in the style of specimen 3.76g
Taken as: 150g
